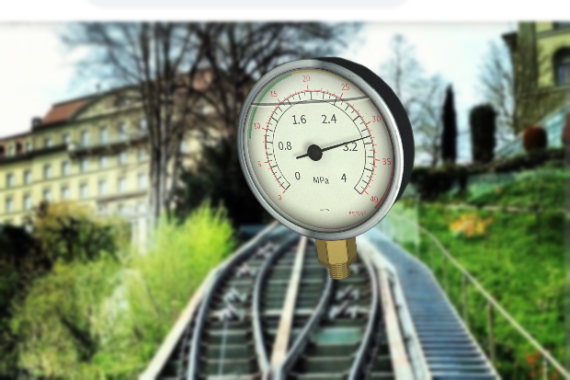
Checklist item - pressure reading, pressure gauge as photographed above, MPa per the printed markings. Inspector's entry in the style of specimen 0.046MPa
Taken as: 3.1MPa
